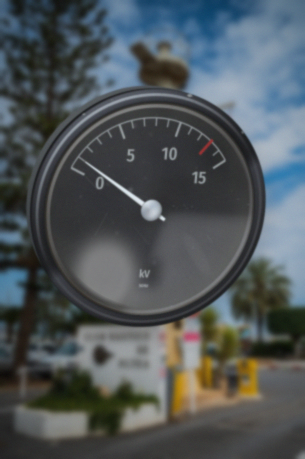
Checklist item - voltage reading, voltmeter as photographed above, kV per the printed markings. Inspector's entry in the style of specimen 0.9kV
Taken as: 1kV
